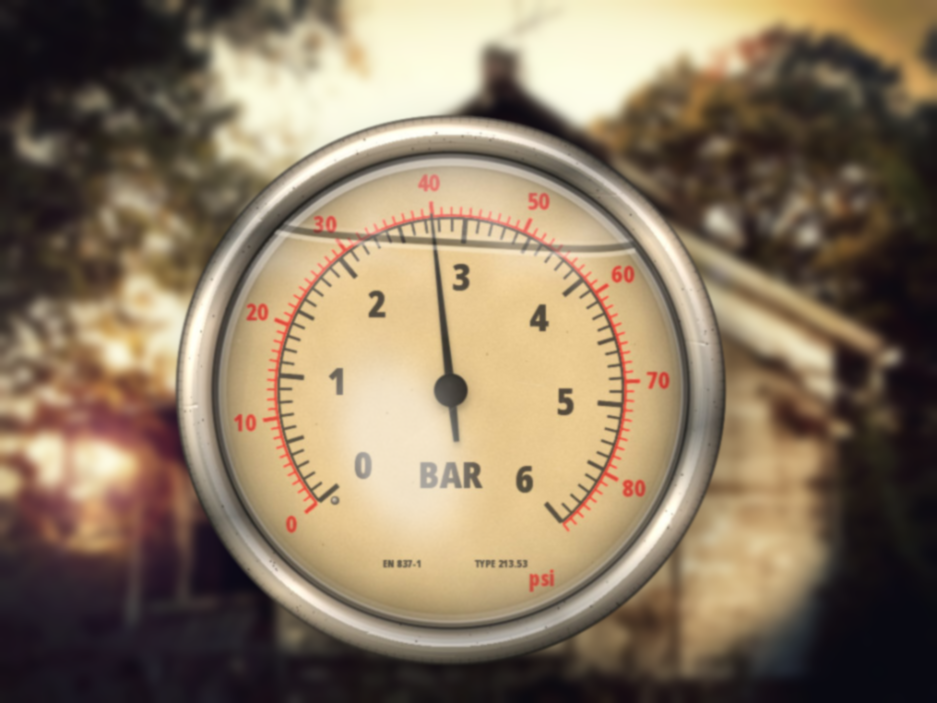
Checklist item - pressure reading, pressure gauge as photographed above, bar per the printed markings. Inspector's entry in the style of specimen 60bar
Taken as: 2.75bar
